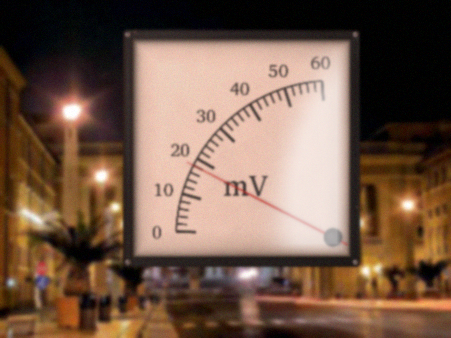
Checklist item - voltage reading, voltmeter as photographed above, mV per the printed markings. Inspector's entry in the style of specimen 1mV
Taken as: 18mV
